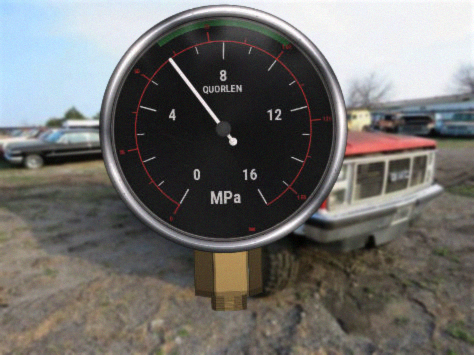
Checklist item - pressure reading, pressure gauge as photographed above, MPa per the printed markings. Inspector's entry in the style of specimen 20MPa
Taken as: 6MPa
